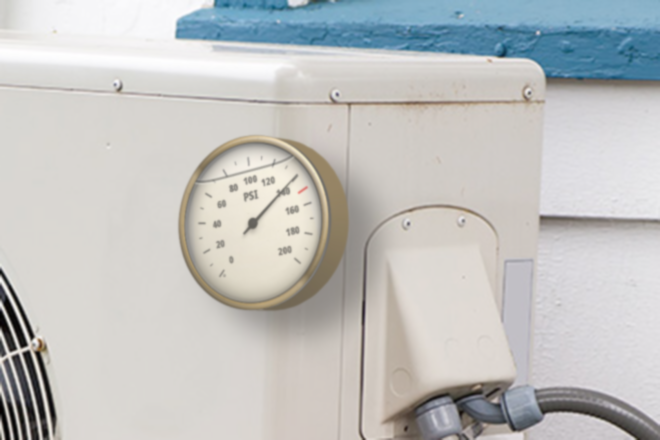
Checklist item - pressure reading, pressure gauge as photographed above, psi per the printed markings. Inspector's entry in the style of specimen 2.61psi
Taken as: 140psi
